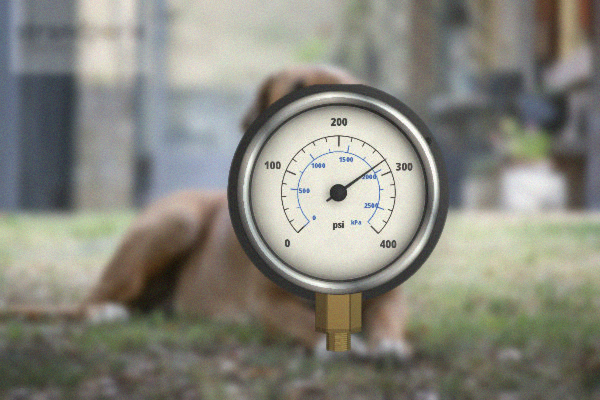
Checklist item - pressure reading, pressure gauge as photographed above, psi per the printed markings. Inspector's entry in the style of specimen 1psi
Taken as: 280psi
